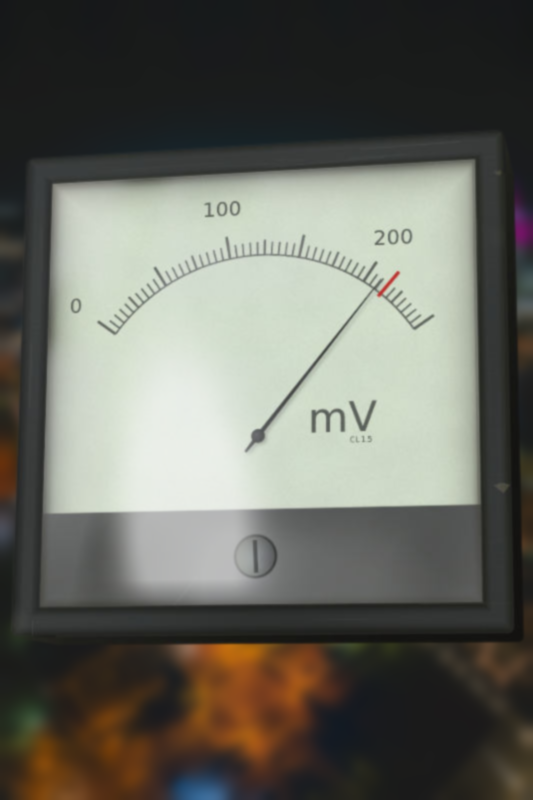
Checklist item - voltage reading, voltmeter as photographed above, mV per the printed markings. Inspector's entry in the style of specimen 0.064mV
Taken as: 210mV
